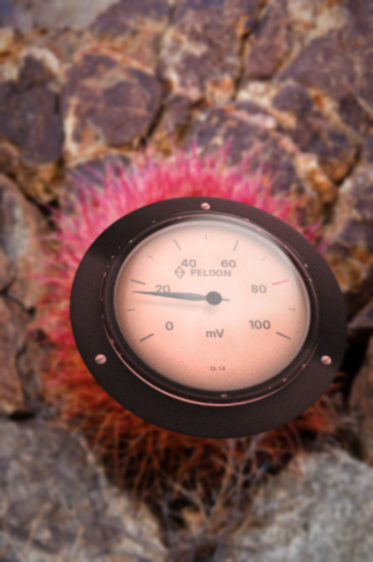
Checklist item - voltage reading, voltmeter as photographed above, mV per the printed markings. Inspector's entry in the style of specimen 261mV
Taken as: 15mV
